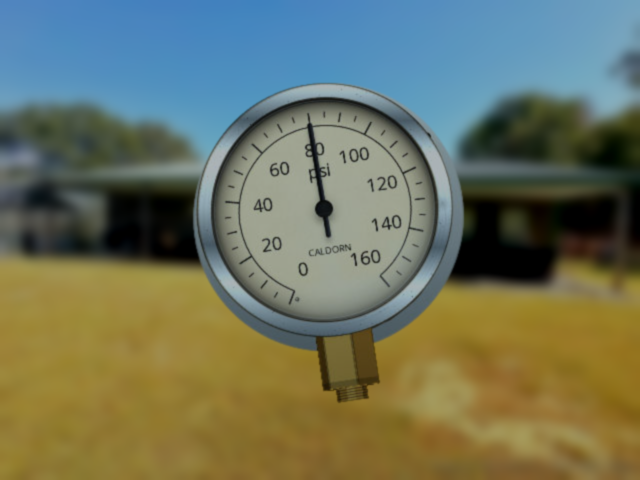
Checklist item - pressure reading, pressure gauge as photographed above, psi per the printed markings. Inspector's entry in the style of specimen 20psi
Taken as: 80psi
